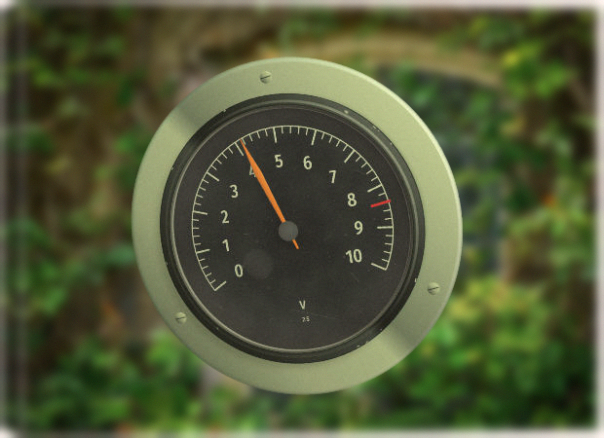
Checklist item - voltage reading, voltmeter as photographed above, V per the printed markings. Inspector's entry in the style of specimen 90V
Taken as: 4.2V
